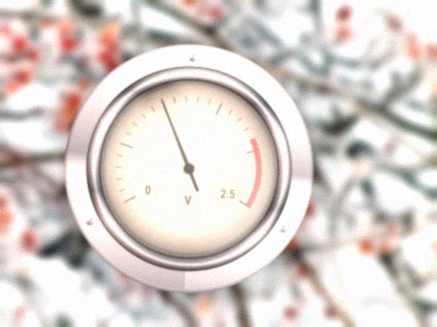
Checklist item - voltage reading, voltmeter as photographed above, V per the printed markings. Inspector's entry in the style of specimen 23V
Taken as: 1V
